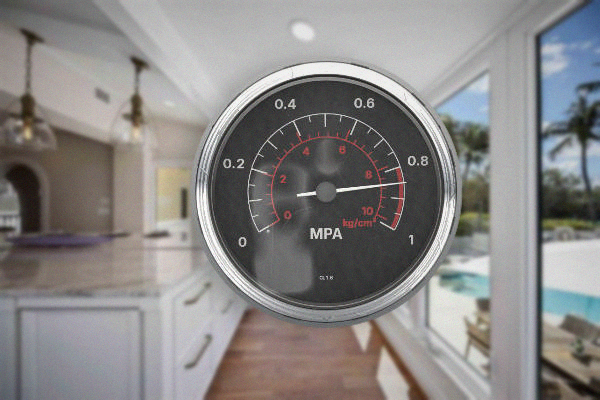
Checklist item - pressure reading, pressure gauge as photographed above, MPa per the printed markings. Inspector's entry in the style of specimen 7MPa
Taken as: 0.85MPa
